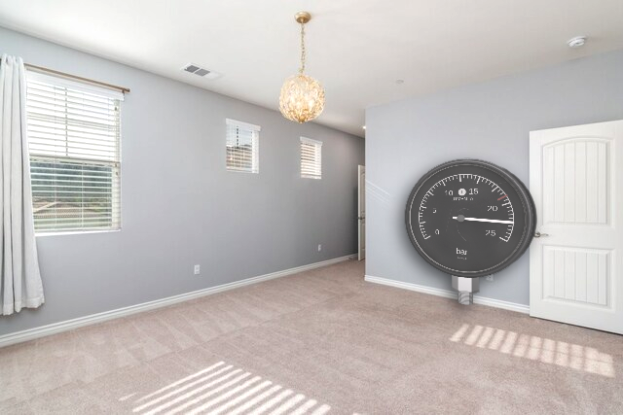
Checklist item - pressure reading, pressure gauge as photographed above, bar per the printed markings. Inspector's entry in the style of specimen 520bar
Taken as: 22.5bar
